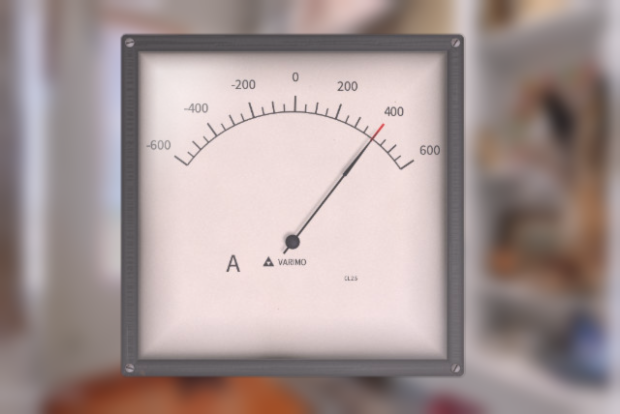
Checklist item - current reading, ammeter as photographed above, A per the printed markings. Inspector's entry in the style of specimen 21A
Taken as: 400A
